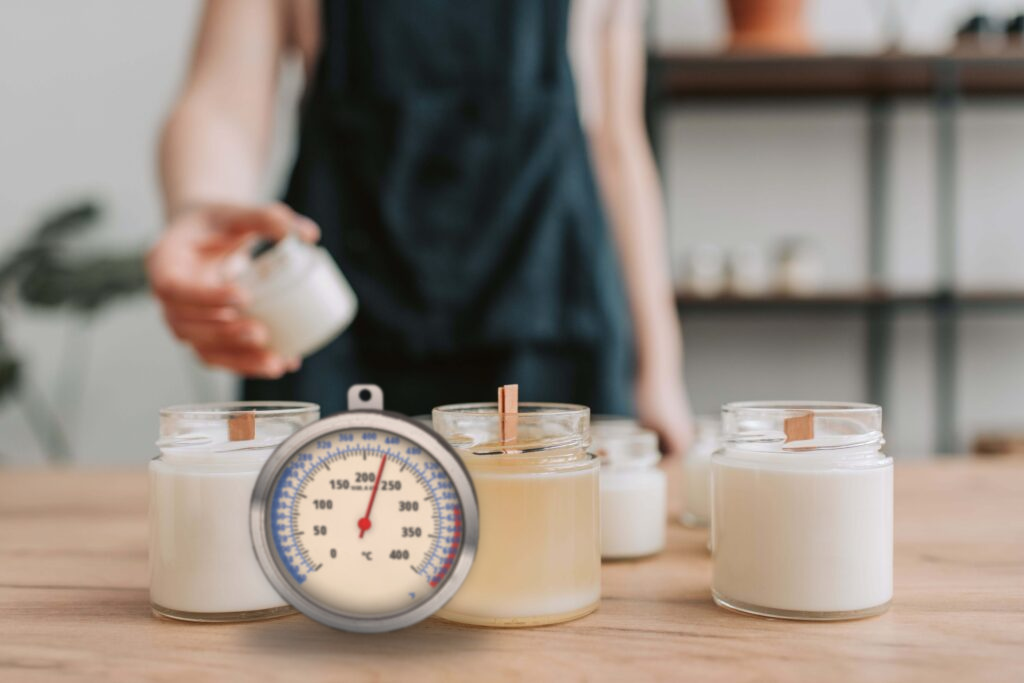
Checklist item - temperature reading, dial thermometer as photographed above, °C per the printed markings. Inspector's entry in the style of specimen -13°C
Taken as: 225°C
